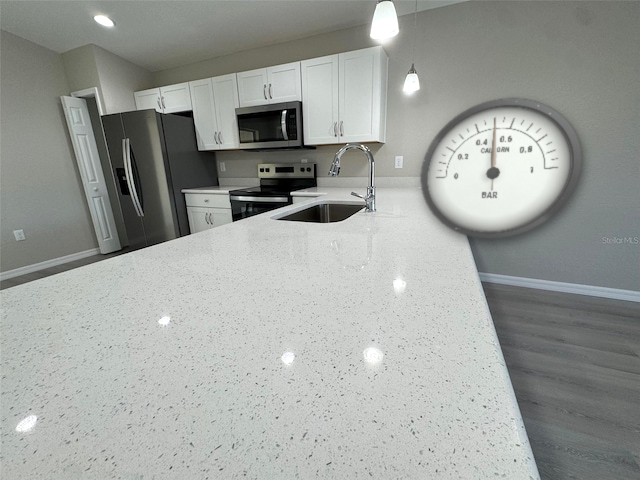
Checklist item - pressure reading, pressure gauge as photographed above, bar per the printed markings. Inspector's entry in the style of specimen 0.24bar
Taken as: 0.5bar
